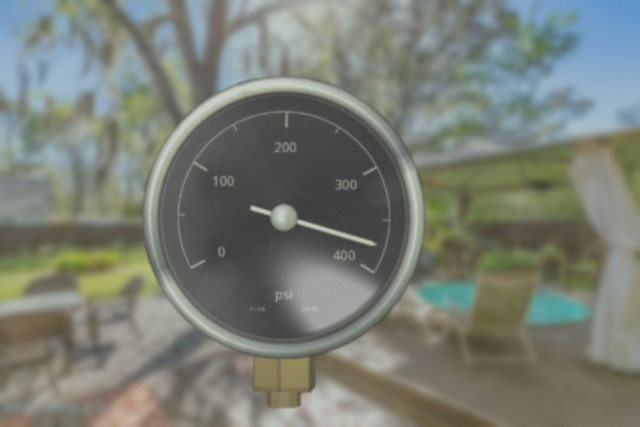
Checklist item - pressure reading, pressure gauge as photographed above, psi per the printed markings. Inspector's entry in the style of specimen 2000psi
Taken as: 375psi
